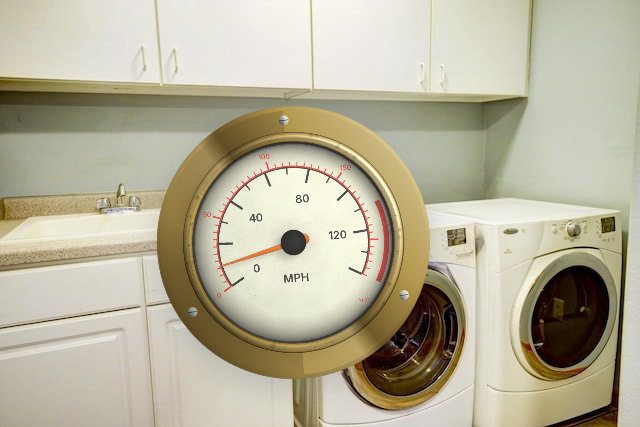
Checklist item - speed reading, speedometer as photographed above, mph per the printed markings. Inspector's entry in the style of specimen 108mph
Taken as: 10mph
